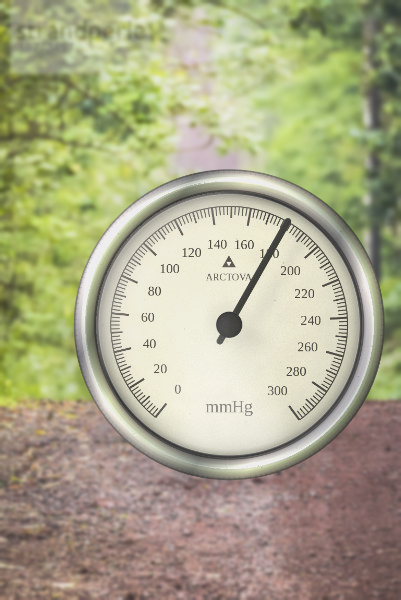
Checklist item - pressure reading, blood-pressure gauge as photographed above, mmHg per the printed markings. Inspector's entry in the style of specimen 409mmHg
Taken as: 180mmHg
